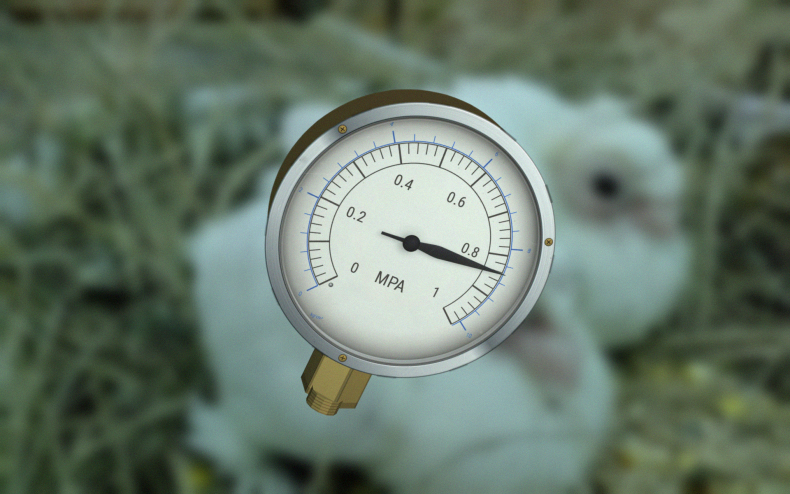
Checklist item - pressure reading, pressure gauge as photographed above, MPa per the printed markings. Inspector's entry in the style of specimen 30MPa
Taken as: 0.84MPa
